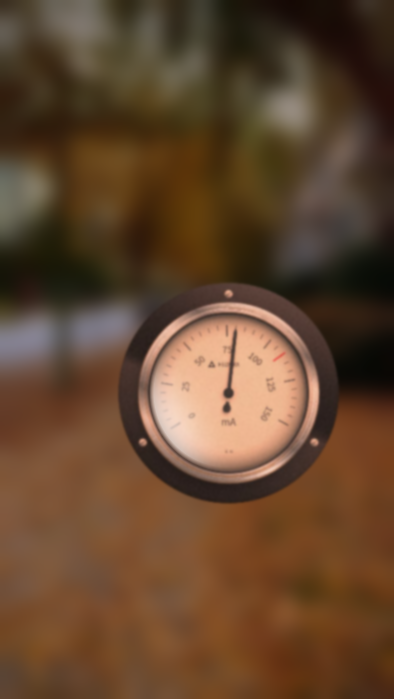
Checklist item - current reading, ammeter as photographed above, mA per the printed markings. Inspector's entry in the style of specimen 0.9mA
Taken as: 80mA
